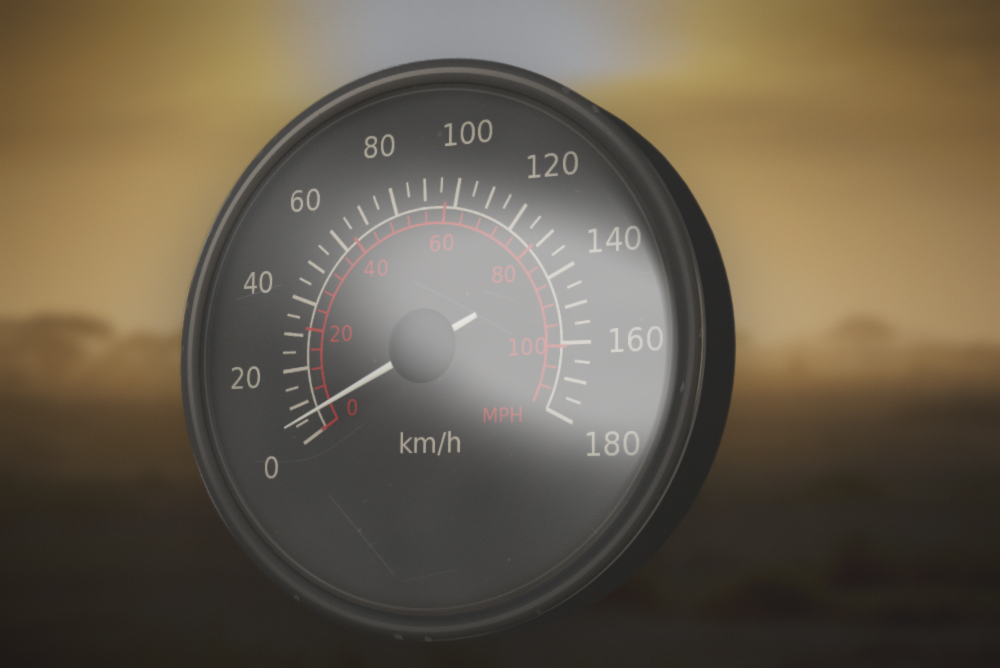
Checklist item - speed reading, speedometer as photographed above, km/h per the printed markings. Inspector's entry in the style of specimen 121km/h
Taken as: 5km/h
